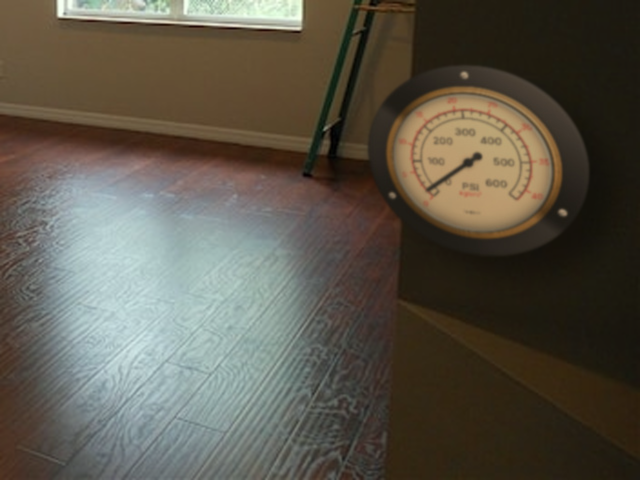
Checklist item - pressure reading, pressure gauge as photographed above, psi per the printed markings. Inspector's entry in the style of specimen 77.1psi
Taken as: 20psi
